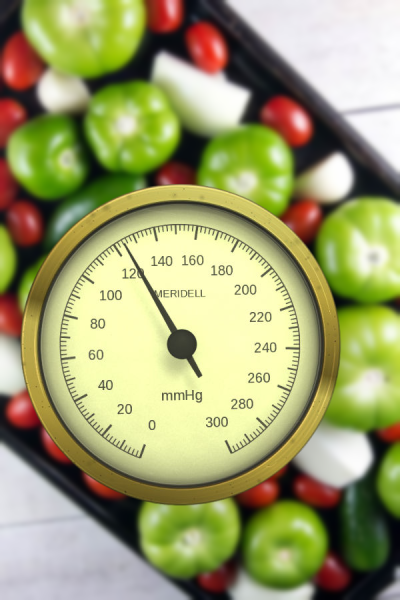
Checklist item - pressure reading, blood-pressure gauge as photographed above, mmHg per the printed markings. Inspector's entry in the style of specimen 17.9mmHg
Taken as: 124mmHg
